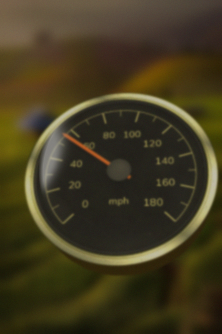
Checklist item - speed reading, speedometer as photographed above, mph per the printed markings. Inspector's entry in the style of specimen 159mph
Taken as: 55mph
